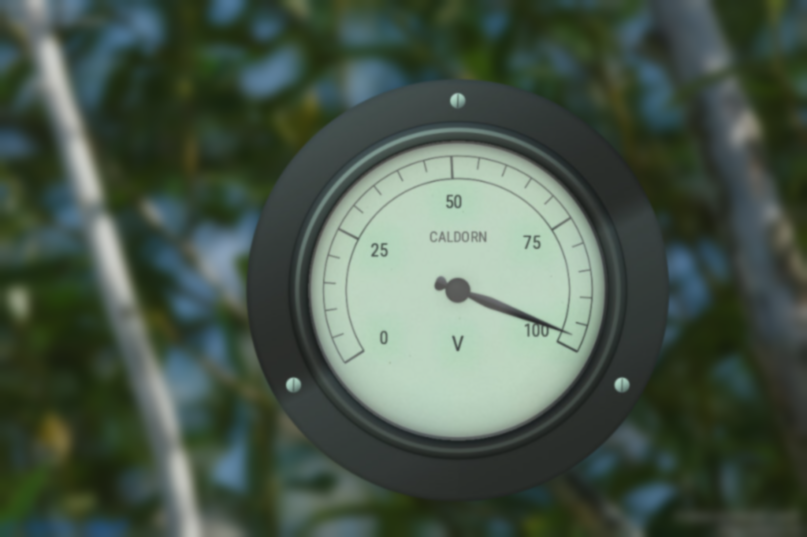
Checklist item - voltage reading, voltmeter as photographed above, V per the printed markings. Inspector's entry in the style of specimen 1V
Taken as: 97.5V
